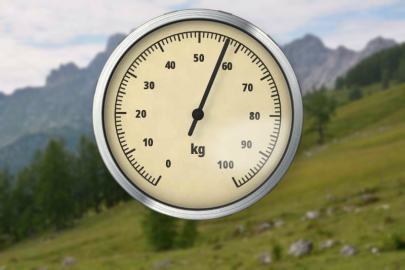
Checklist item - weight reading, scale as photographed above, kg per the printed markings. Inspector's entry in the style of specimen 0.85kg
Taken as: 57kg
